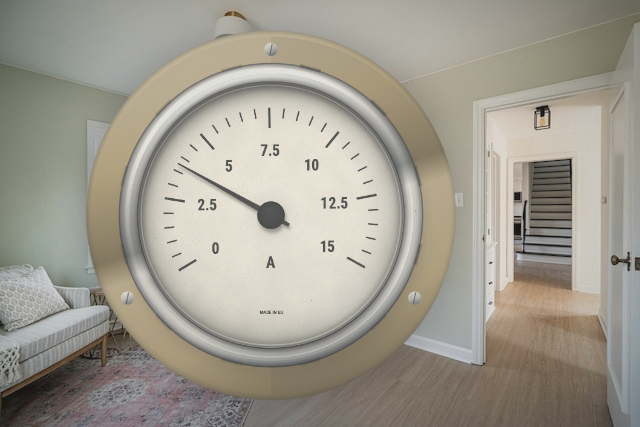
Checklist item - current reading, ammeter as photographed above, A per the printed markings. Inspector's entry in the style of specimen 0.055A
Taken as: 3.75A
